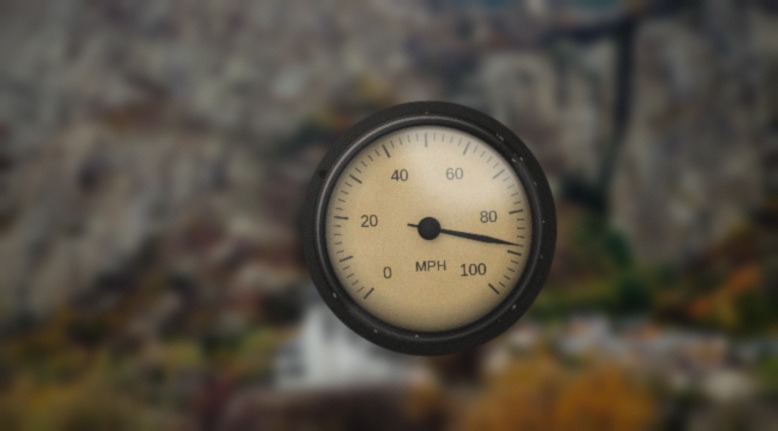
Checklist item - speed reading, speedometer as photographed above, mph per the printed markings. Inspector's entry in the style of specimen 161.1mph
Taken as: 88mph
